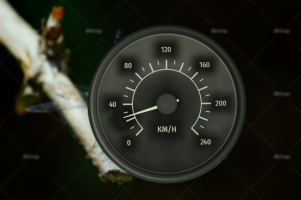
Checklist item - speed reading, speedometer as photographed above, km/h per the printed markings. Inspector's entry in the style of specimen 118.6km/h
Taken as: 25km/h
